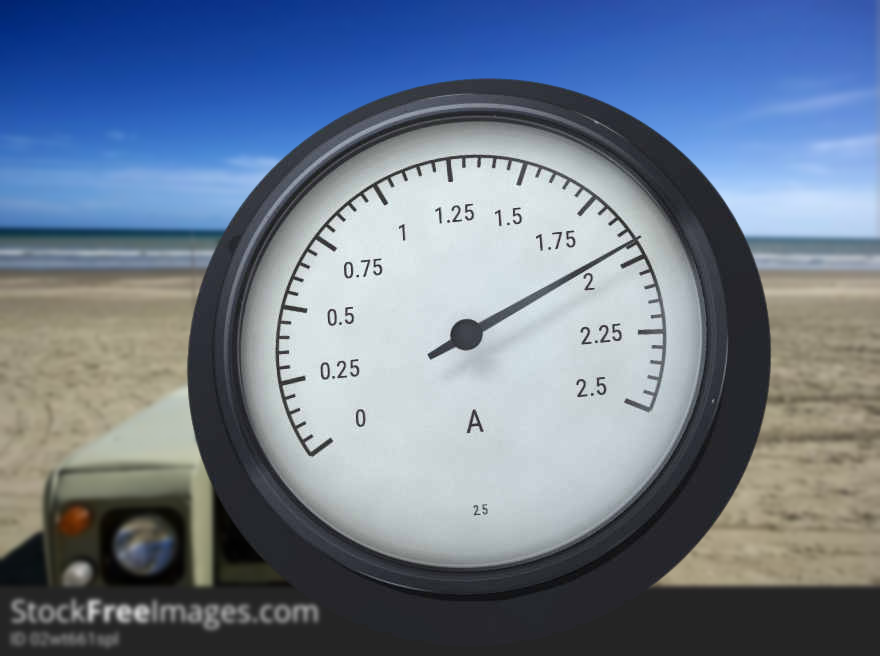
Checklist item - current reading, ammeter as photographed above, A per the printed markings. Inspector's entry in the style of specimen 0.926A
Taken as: 1.95A
